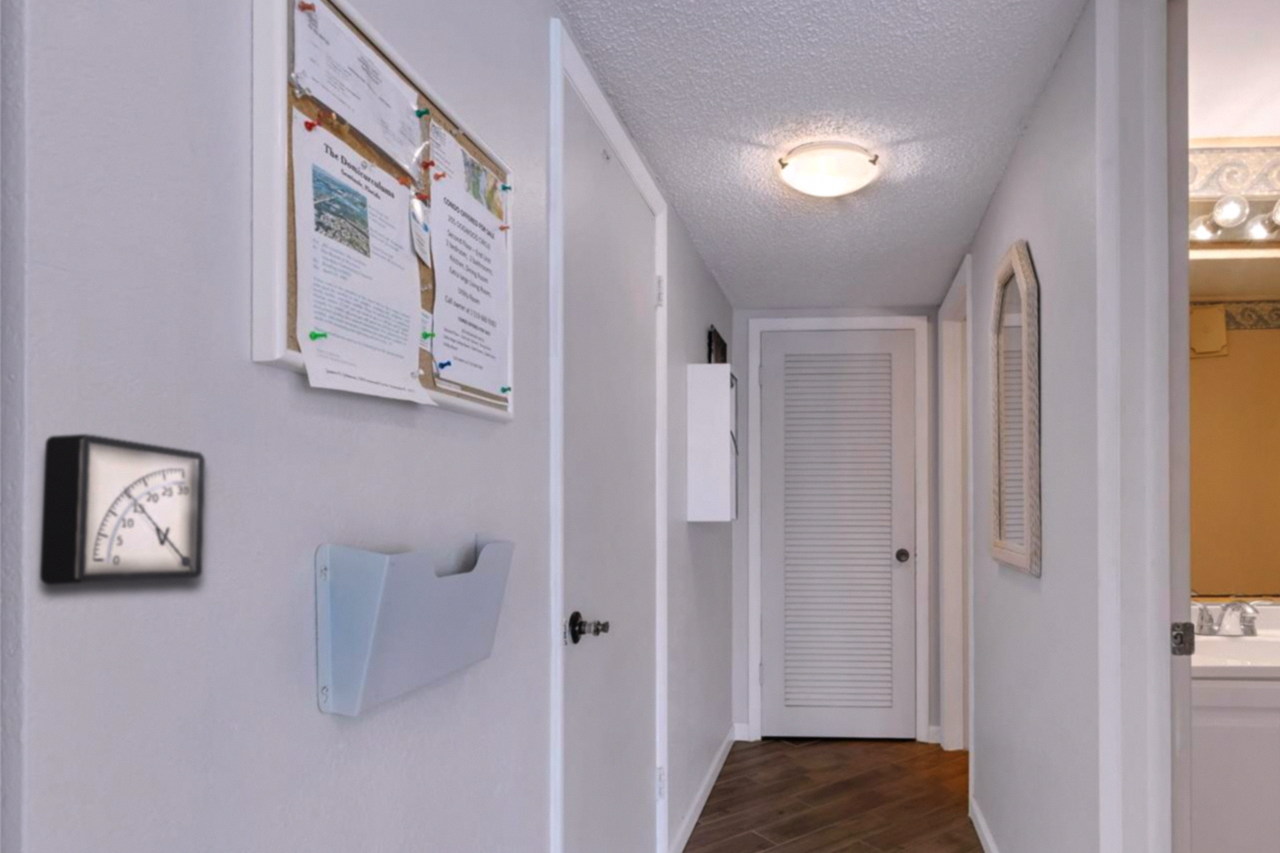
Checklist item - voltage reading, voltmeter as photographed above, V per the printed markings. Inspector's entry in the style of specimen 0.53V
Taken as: 15V
